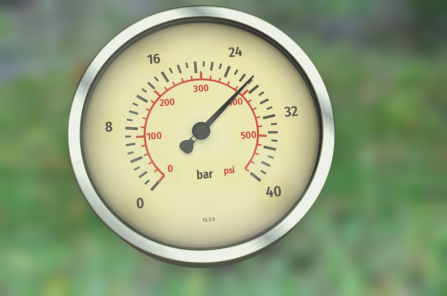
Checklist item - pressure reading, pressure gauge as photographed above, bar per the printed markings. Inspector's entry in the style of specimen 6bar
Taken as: 27bar
